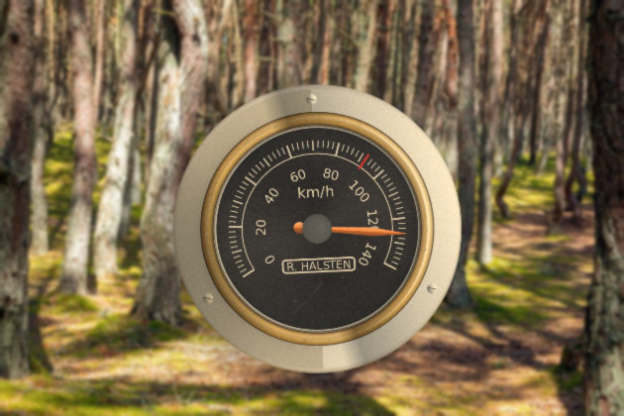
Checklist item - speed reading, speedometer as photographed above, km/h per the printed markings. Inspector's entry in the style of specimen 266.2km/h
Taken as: 126km/h
